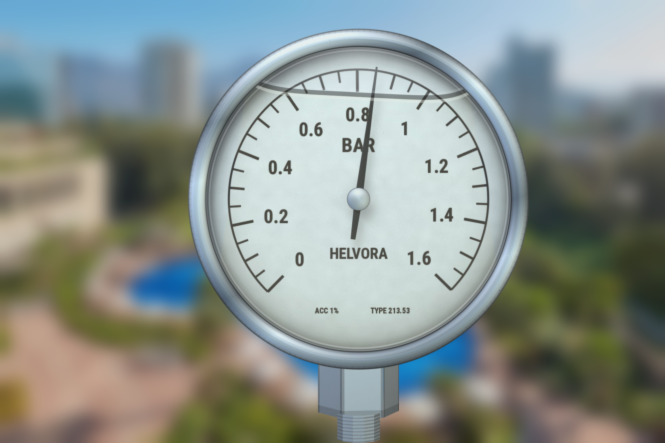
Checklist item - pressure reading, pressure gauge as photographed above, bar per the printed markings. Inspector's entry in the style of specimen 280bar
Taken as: 0.85bar
